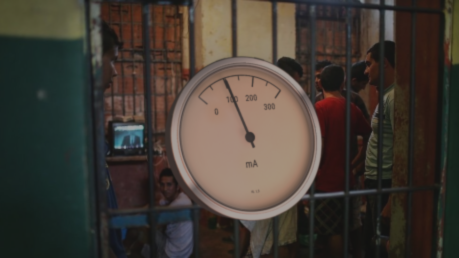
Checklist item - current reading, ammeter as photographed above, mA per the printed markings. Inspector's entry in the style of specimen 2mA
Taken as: 100mA
